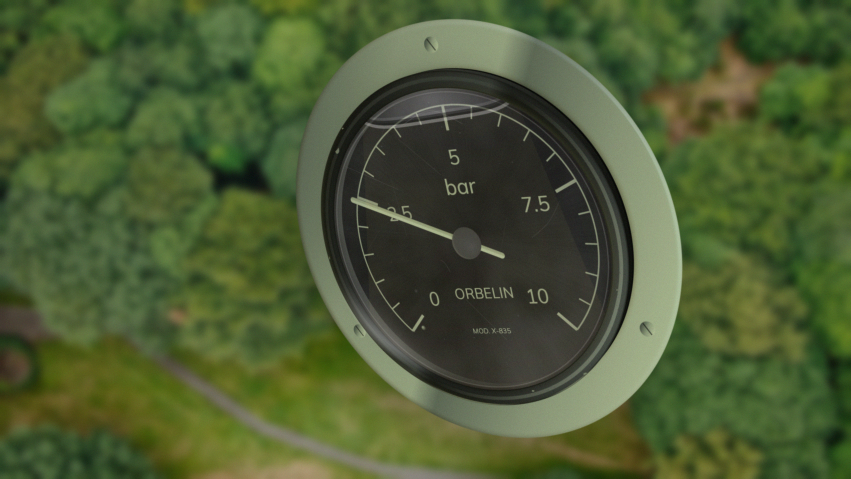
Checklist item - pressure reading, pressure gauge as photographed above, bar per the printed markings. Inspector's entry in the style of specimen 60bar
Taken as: 2.5bar
